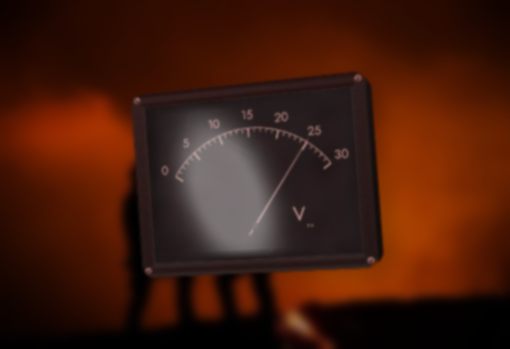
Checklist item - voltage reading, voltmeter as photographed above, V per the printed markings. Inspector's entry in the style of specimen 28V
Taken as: 25V
